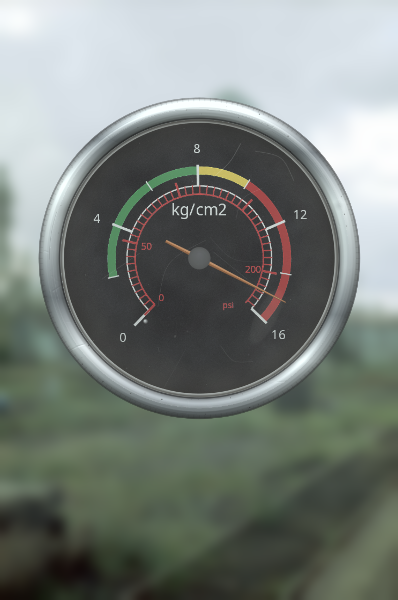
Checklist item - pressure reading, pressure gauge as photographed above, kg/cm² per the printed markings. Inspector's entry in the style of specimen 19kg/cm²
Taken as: 15kg/cm²
